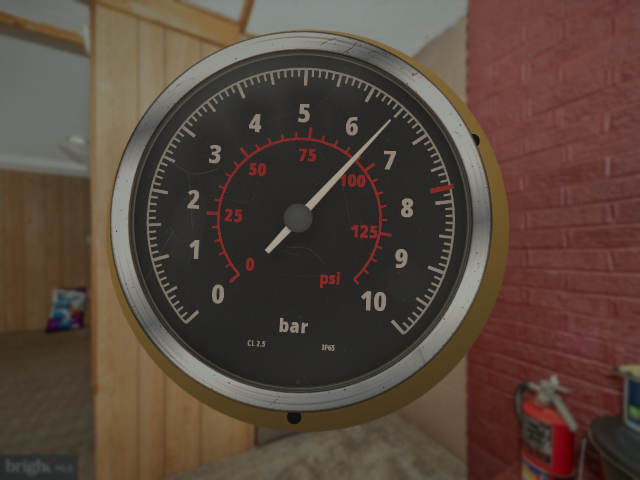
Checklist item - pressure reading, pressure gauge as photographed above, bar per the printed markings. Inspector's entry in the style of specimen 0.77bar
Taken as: 6.5bar
